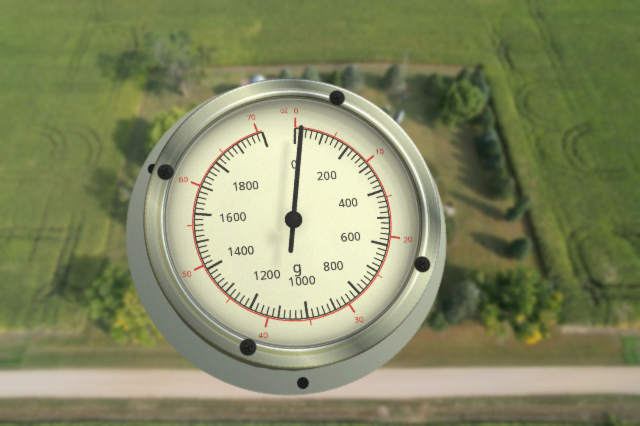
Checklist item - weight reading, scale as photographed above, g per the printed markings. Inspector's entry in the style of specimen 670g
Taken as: 20g
